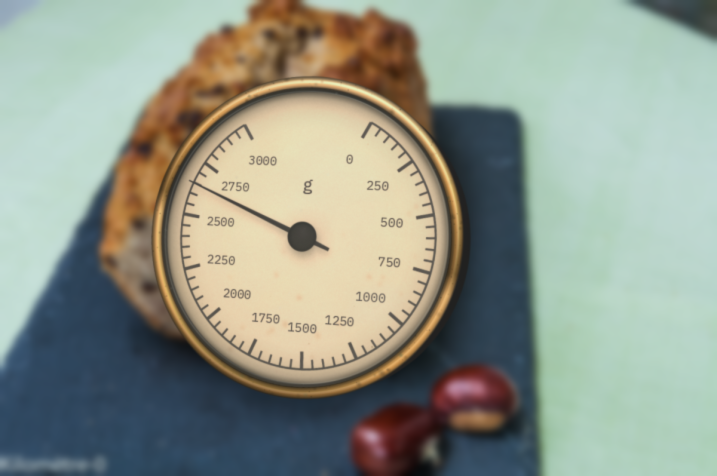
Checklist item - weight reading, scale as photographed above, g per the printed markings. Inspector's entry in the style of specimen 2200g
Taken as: 2650g
